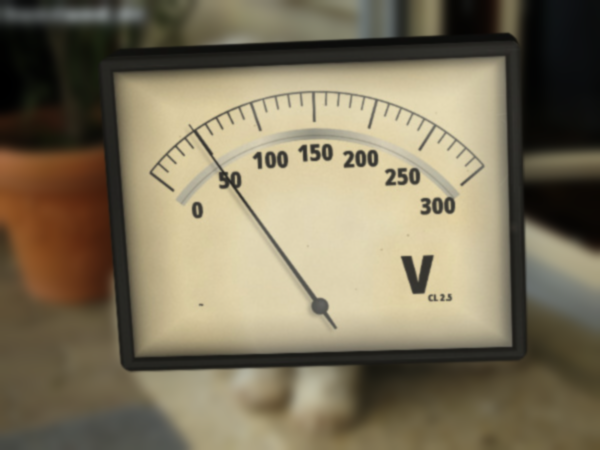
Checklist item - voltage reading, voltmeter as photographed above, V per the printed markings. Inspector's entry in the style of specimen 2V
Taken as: 50V
